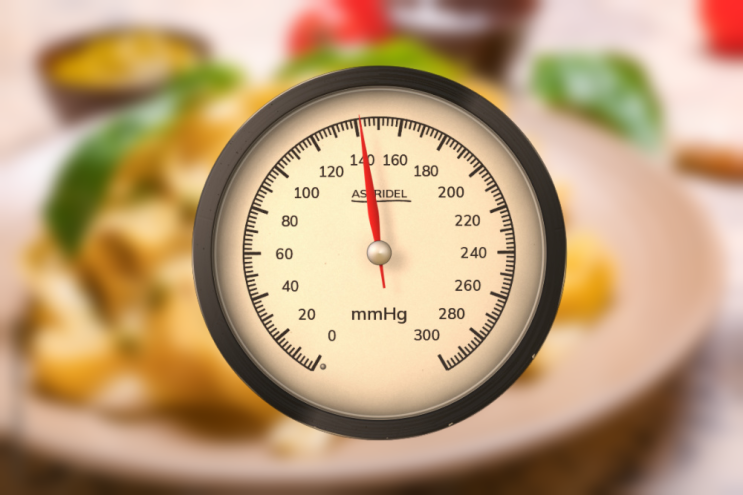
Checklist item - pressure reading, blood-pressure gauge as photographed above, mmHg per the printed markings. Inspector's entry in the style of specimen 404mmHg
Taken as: 142mmHg
